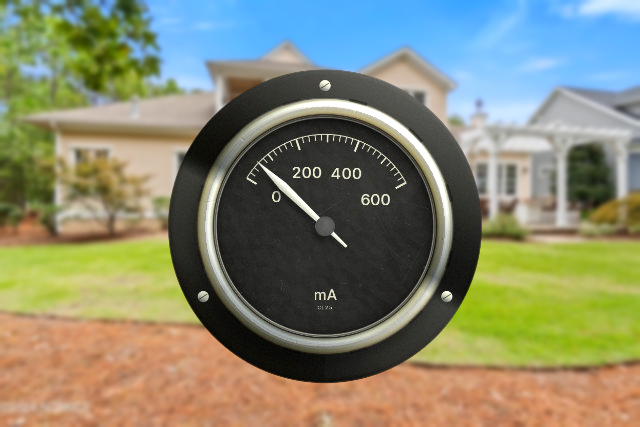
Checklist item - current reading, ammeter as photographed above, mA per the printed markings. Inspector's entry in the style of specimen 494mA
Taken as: 60mA
